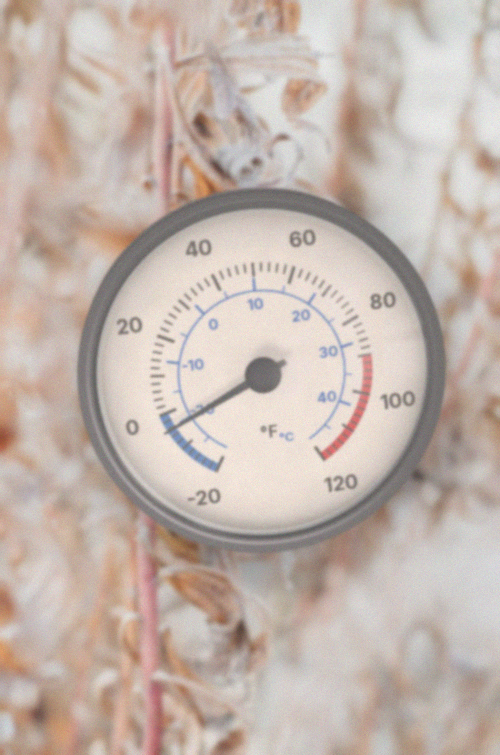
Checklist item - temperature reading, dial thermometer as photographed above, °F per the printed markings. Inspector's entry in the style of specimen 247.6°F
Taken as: -4°F
